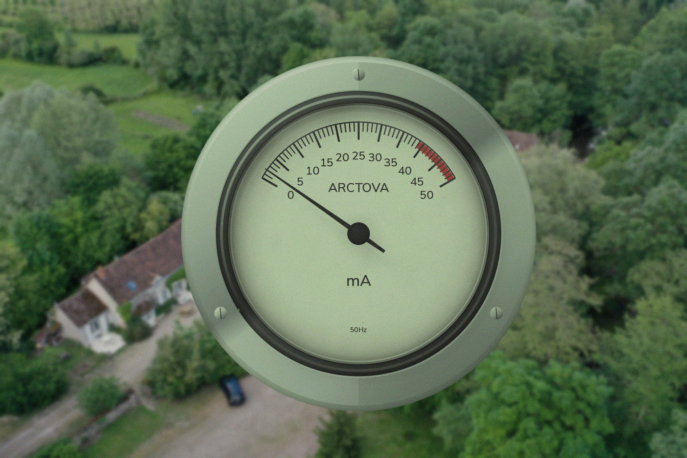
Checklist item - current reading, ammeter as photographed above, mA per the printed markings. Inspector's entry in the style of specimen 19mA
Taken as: 2mA
